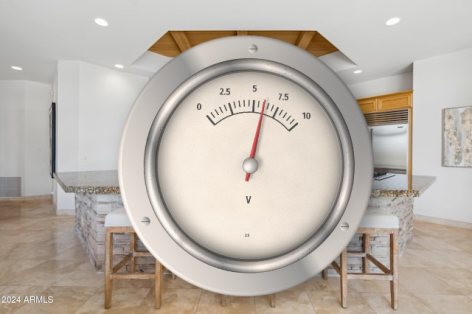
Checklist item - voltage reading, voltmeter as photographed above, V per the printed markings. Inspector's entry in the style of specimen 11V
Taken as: 6V
